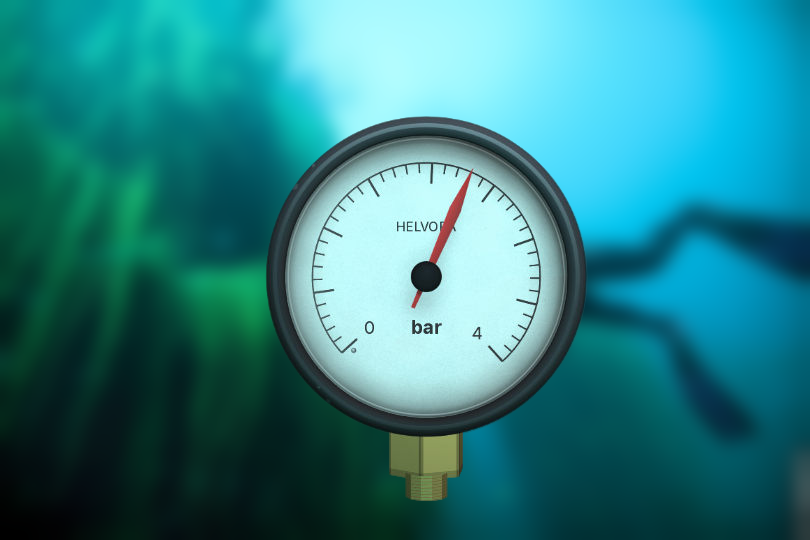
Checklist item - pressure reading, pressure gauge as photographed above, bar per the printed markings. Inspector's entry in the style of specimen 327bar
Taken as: 2.3bar
